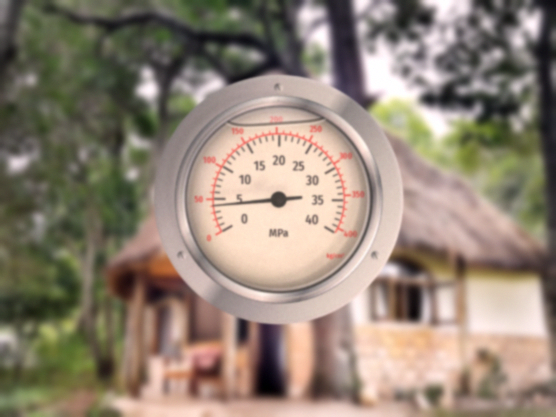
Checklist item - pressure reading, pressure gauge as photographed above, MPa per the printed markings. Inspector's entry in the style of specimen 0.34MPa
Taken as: 4MPa
